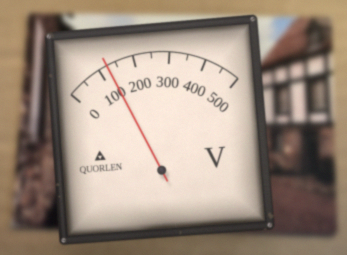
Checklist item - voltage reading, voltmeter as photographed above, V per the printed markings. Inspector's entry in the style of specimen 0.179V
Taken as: 125V
